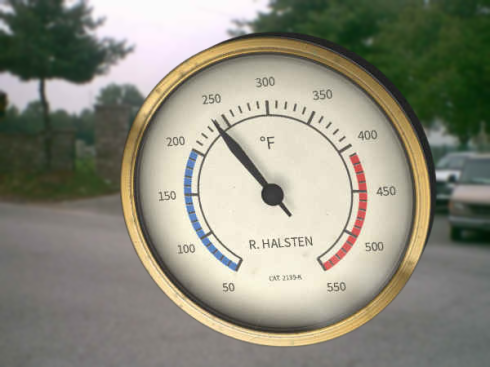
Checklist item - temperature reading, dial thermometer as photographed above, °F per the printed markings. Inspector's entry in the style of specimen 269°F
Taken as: 240°F
